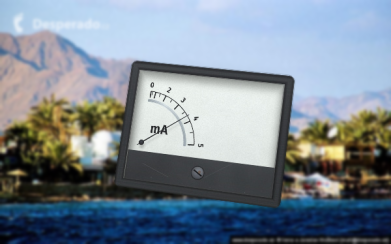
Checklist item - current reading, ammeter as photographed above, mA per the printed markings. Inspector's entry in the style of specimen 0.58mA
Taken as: 3.75mA
